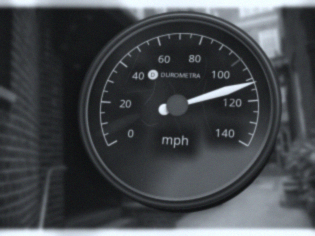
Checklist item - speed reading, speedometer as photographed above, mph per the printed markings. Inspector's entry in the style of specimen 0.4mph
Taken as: 112.5mph
